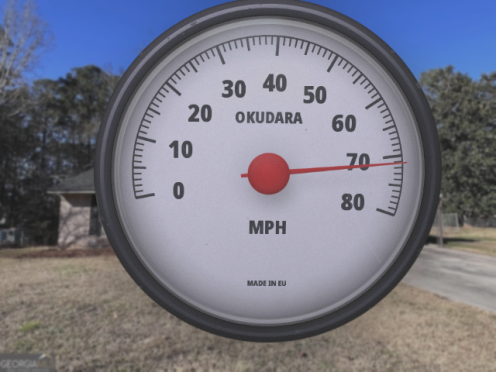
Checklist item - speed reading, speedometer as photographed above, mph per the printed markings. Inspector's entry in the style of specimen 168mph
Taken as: 71mph
